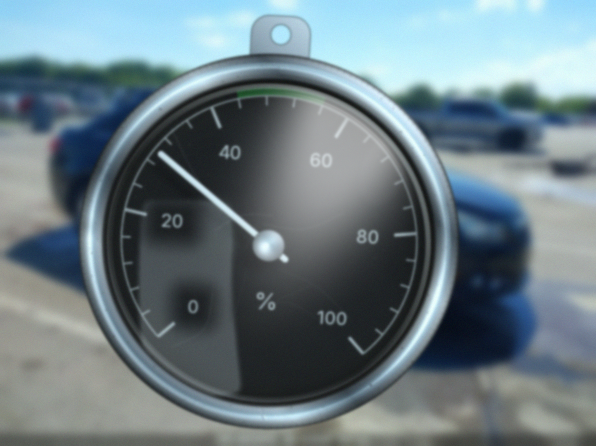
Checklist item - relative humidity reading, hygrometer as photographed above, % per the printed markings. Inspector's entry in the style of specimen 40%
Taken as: 30%
